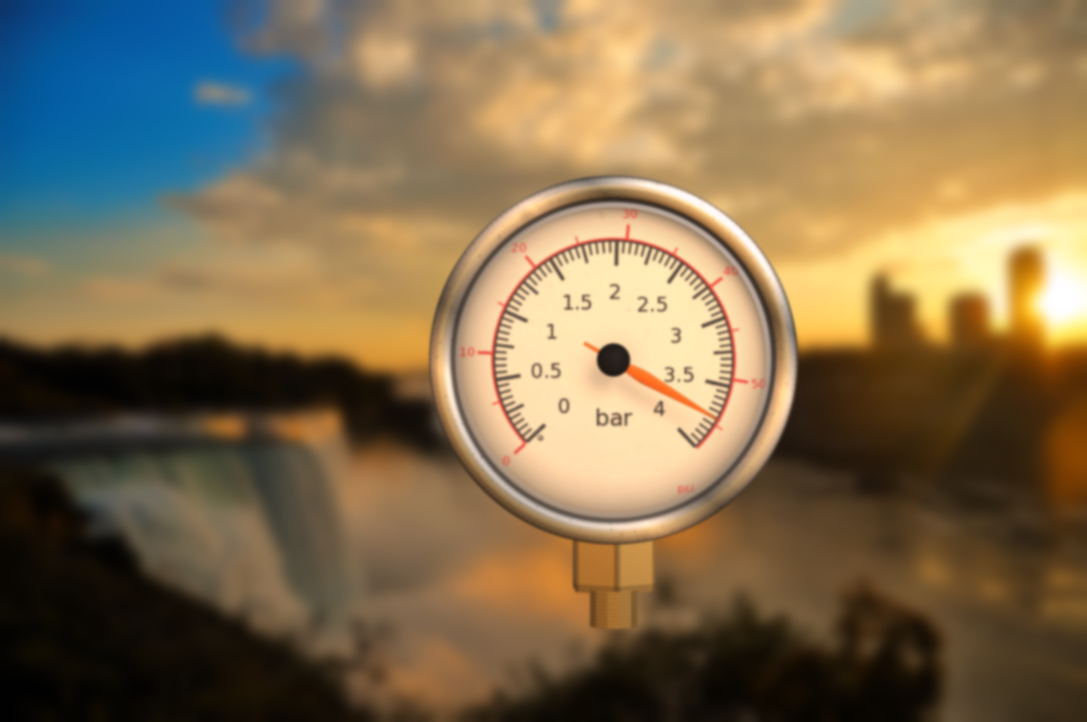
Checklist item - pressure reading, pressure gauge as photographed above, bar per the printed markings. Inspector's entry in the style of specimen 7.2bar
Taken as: 3.75bar
